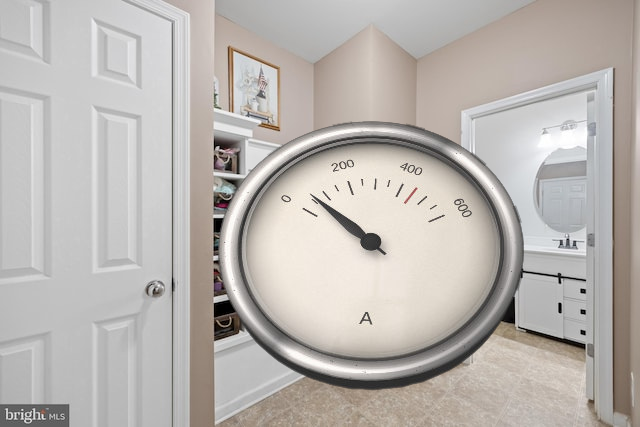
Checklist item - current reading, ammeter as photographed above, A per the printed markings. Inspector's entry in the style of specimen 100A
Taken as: 50A
